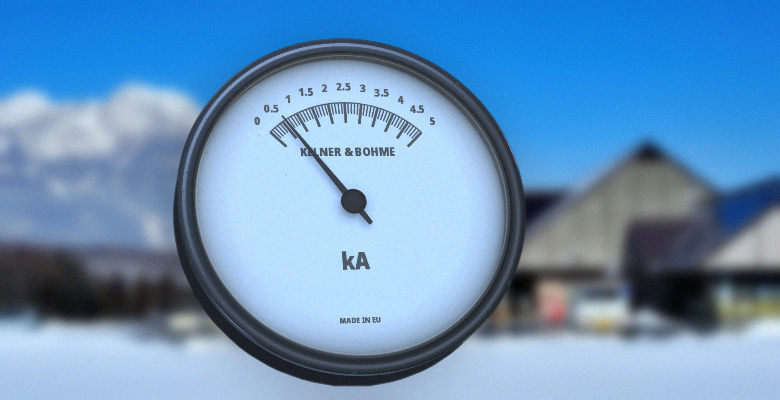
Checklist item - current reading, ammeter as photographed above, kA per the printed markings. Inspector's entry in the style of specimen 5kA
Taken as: 0.5kA
